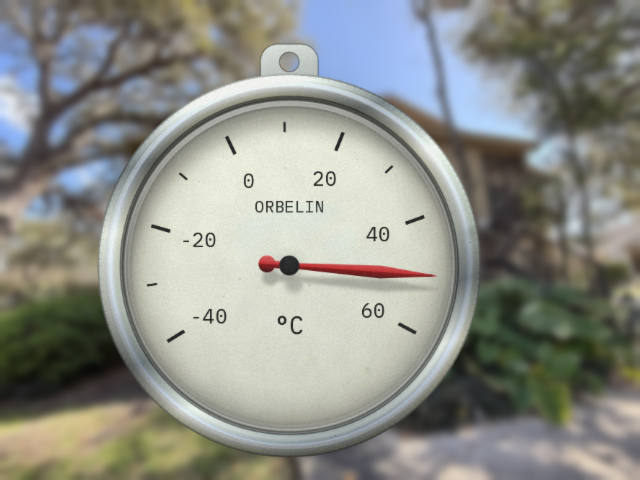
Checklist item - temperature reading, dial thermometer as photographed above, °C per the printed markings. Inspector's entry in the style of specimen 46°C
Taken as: 50°C
